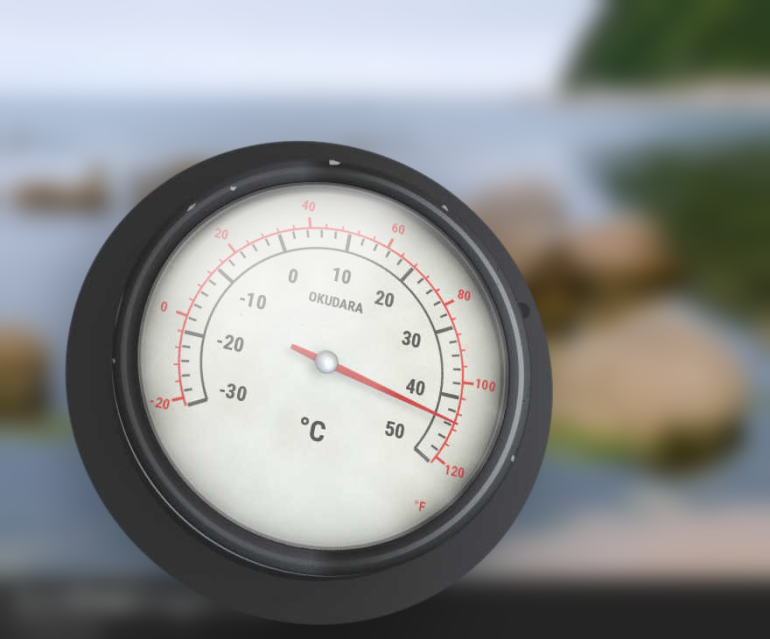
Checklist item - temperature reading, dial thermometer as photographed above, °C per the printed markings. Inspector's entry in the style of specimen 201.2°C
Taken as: 44°C
